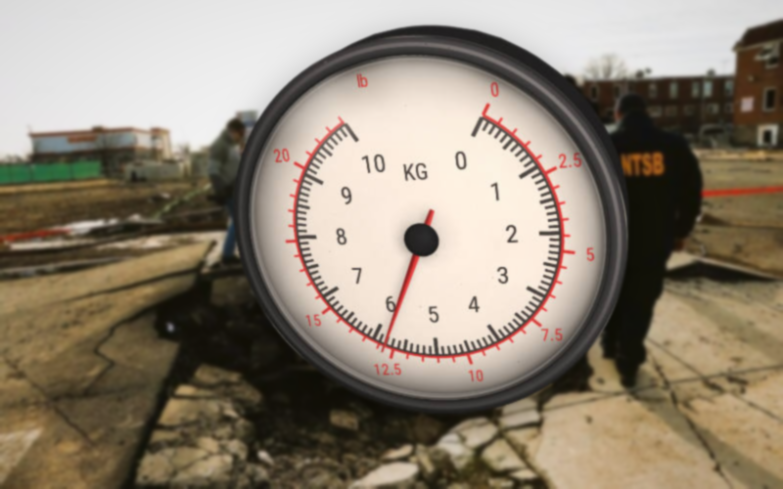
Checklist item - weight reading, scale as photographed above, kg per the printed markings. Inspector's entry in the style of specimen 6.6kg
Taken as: 5.8kg
